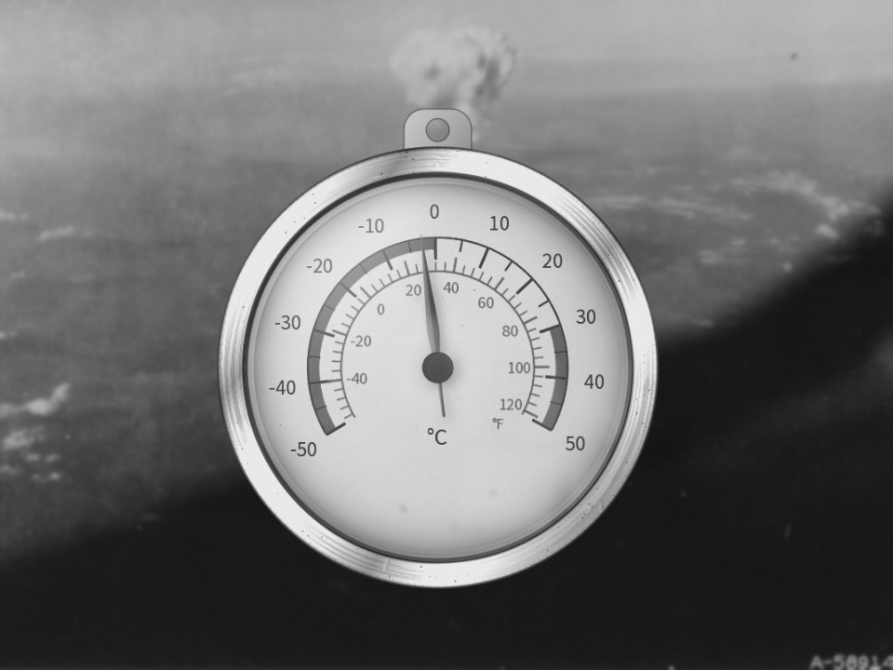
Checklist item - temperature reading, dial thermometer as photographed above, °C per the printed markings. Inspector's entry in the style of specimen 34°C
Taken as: -2.5°C
